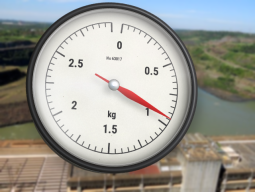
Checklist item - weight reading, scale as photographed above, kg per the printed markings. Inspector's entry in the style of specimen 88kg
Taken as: 0.95kg
